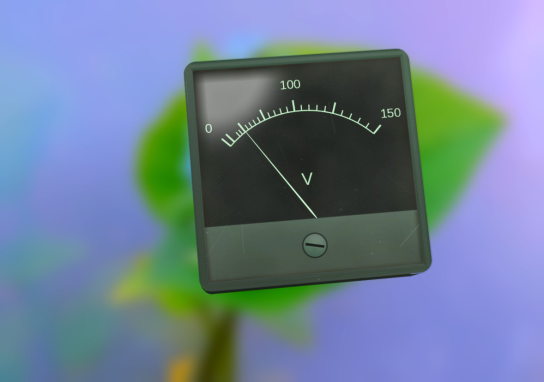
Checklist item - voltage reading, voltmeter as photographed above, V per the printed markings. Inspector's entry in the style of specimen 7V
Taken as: 50V
